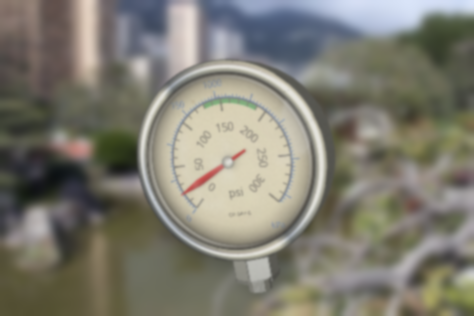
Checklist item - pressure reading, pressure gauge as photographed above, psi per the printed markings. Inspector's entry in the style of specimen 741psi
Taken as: 20psi
